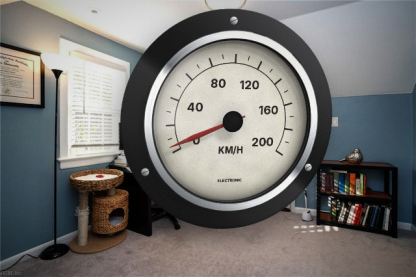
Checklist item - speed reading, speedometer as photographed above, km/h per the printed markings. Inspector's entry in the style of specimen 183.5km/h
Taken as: 5km/h
